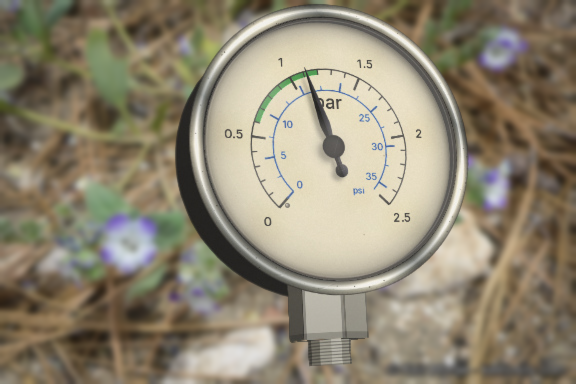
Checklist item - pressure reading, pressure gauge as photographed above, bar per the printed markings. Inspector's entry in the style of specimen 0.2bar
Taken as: 1.1bar
